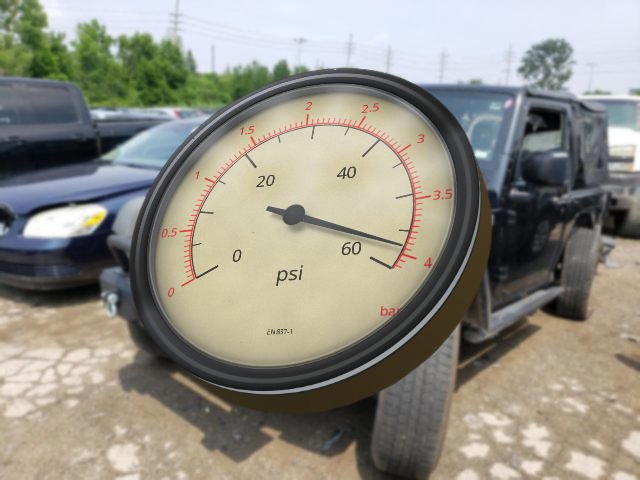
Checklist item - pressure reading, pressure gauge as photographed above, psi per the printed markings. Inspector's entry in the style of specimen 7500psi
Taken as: 57.5psi
